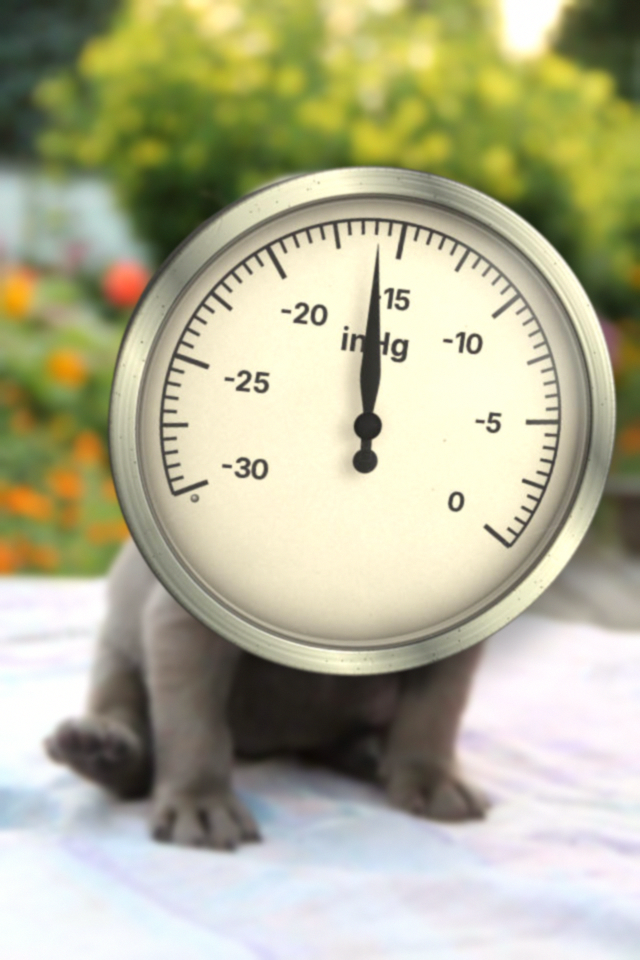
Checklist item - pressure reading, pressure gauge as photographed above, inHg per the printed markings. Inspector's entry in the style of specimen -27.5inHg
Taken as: -16inHg
